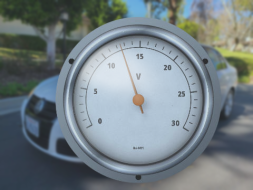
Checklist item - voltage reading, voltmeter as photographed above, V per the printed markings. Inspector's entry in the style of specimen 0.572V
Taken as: 12.5V
